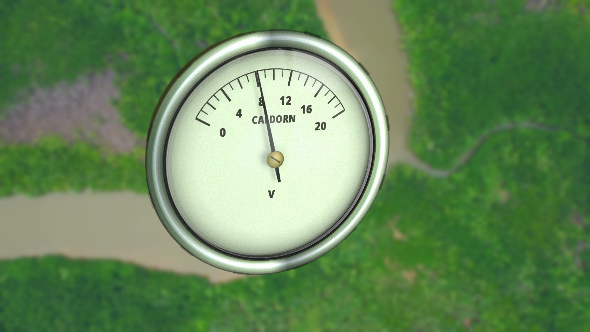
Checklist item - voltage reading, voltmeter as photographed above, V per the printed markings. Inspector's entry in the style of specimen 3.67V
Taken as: 8V
